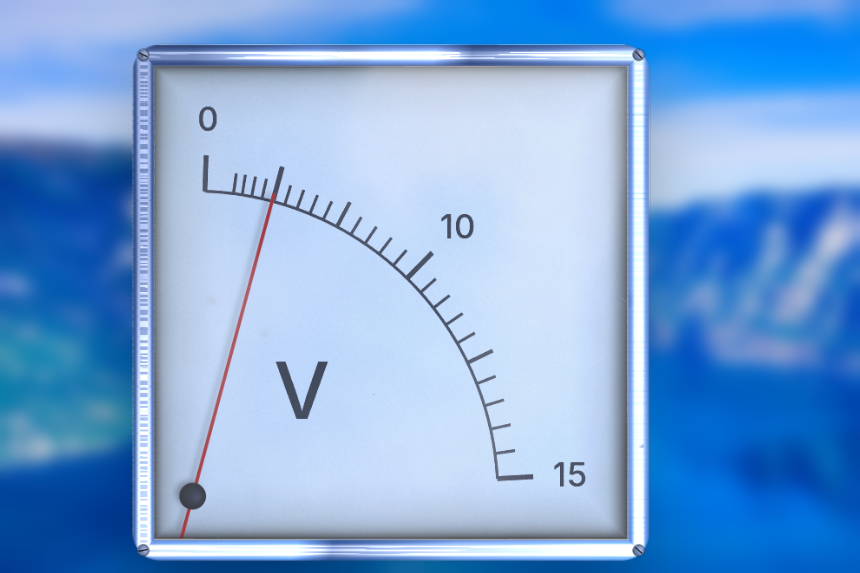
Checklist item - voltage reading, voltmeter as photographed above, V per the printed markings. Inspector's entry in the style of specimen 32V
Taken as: 5V
